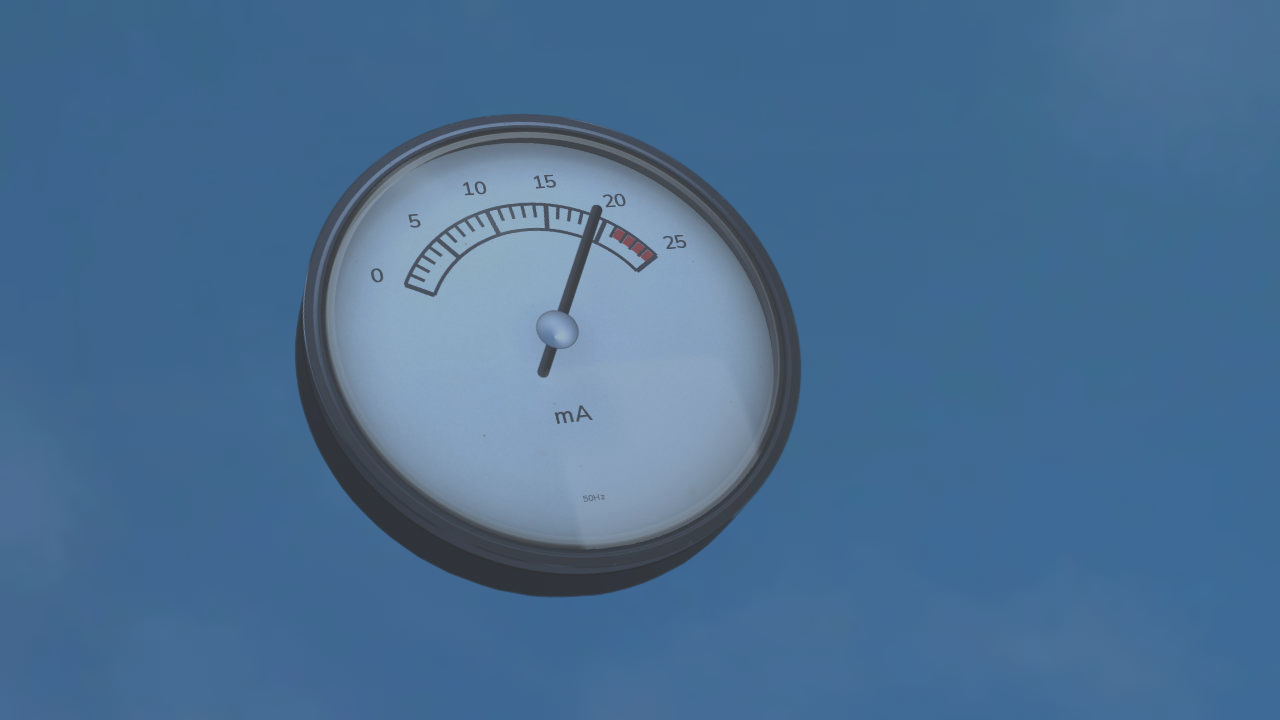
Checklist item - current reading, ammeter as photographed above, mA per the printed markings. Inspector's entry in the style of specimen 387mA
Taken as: 19mA
